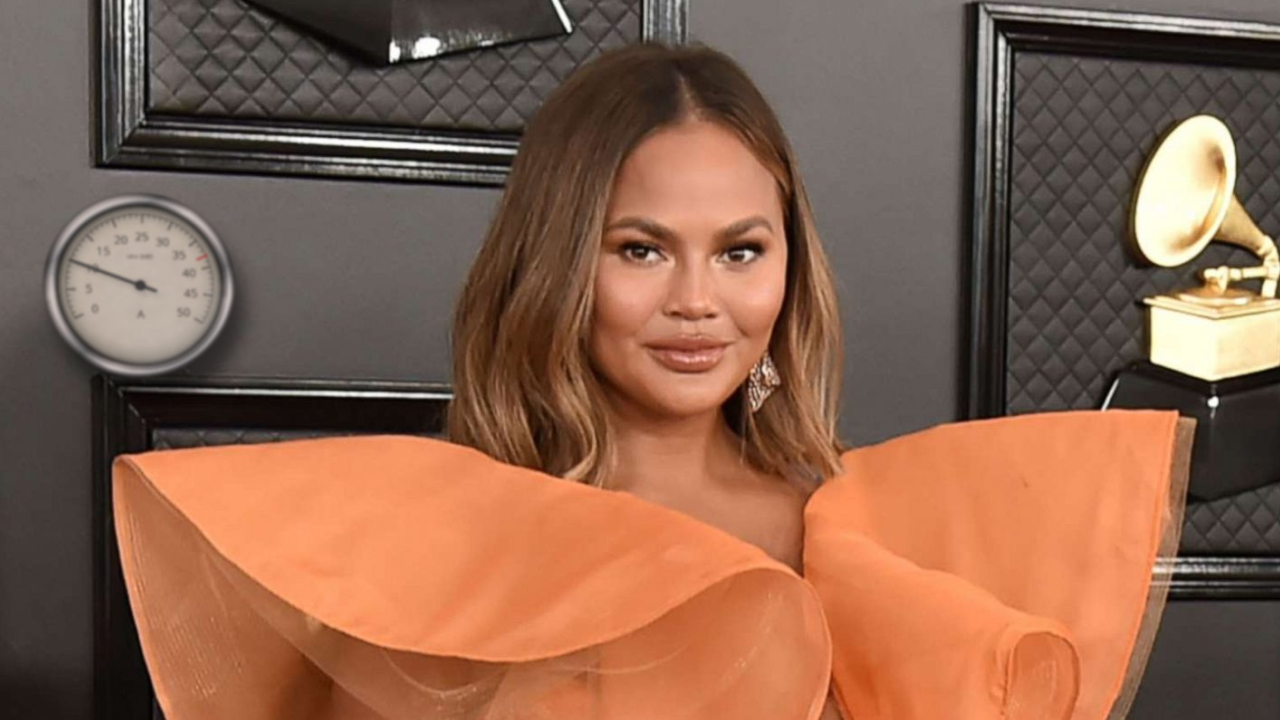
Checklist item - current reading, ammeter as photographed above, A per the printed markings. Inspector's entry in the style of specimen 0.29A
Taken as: 10A
